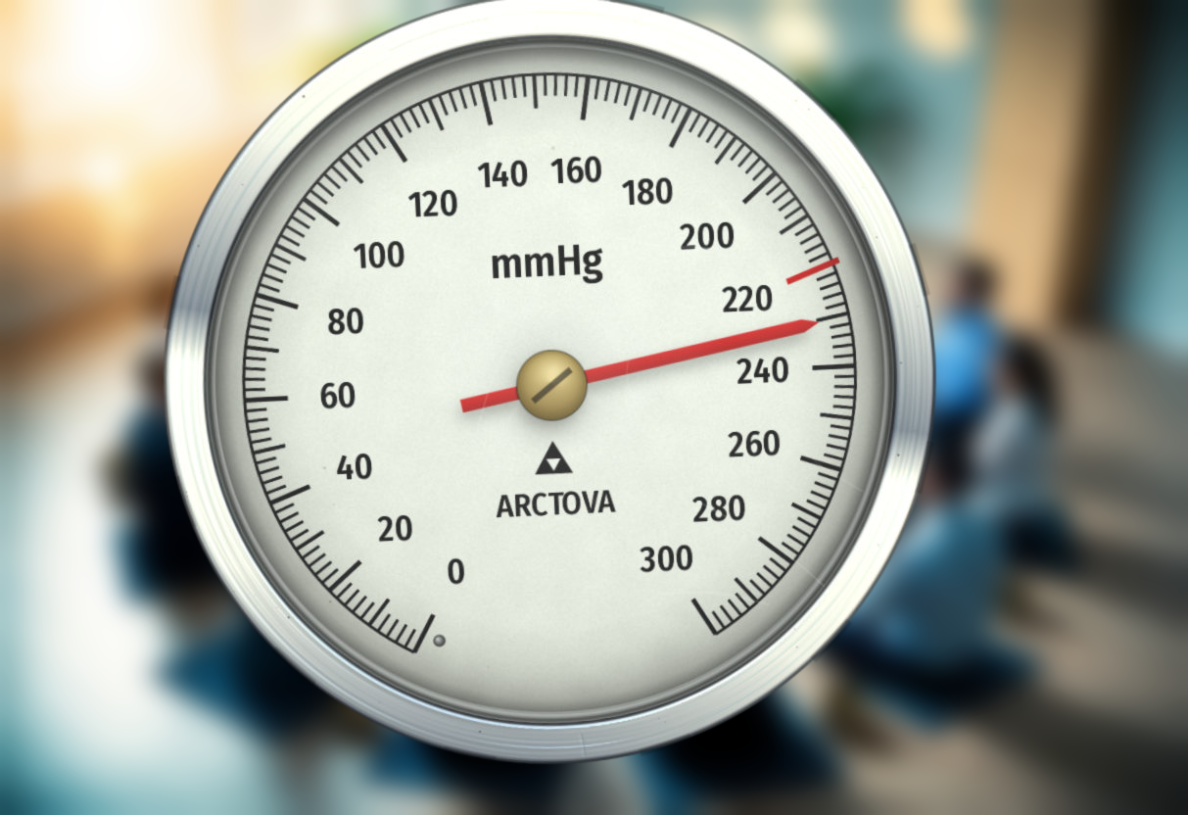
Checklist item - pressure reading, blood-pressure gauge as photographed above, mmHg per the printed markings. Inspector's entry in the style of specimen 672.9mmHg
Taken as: 230mmHg
